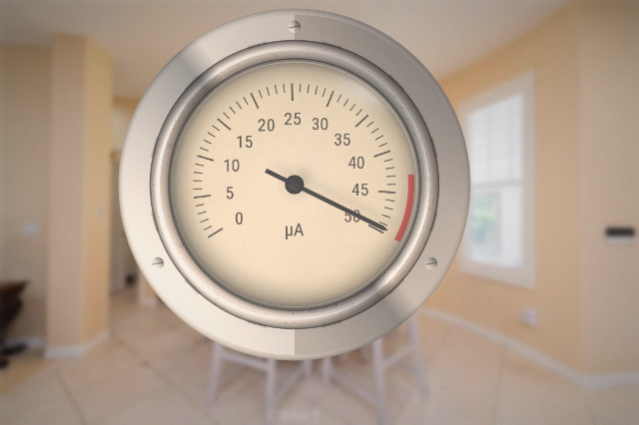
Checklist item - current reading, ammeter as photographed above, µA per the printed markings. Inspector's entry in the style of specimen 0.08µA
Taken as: 49.5µA
